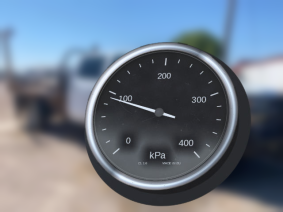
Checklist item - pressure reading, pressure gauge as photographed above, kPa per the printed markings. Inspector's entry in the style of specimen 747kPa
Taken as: 90kPa
